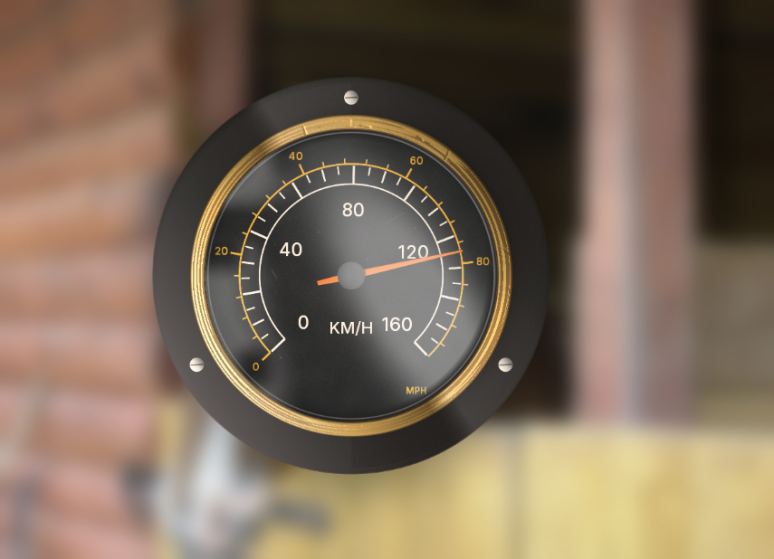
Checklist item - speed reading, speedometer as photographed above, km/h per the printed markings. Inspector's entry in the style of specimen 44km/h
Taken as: 125km/h
